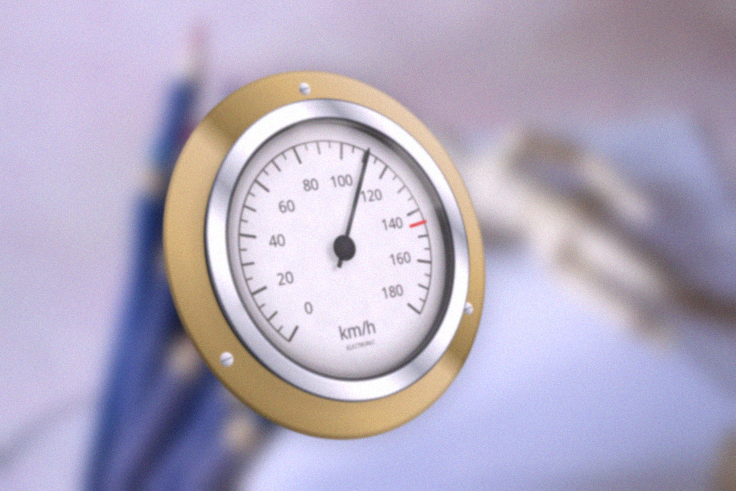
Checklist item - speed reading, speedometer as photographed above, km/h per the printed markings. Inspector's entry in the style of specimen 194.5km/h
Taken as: 110km/h
